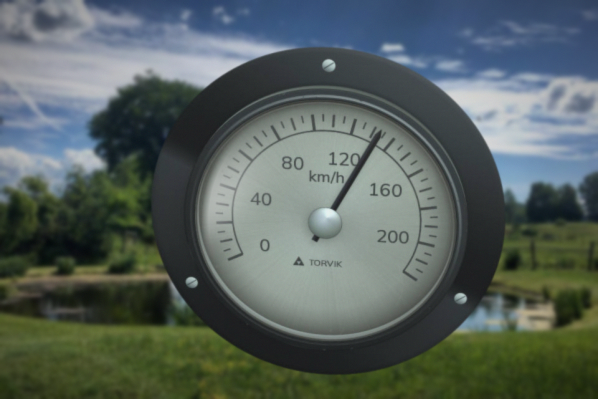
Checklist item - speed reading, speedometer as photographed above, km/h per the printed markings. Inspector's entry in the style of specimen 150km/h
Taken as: 132.5km/h
